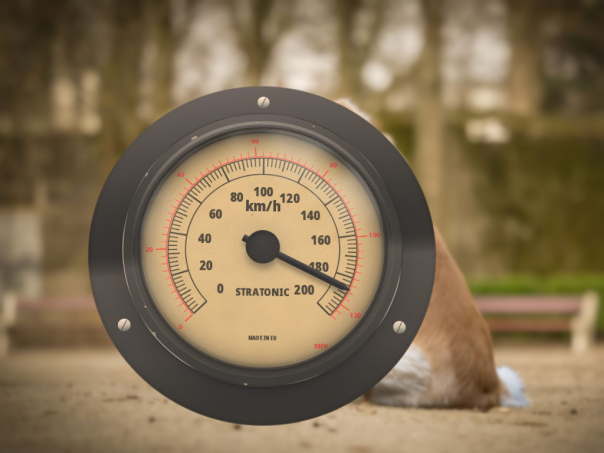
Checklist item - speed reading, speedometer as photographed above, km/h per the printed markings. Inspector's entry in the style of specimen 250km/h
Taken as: 186km/h
